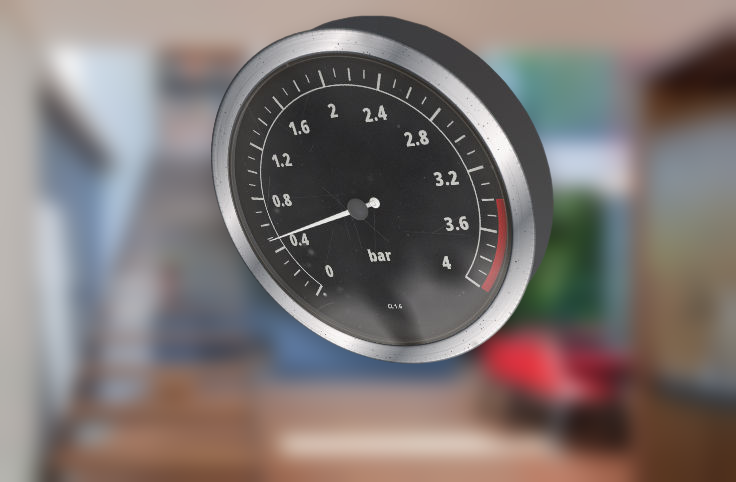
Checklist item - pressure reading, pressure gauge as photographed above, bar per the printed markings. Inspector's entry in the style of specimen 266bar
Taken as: 0.5bar
